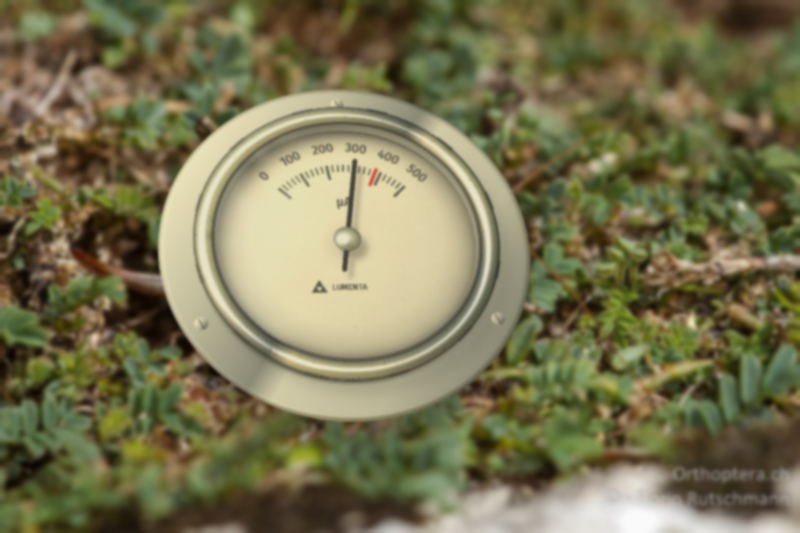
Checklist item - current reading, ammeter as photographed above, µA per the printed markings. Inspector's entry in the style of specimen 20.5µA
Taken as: 300µA
